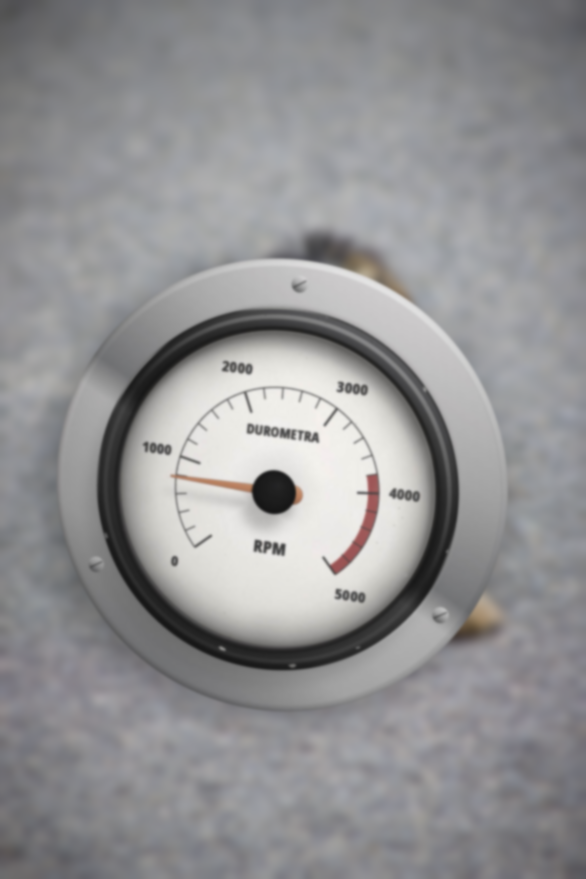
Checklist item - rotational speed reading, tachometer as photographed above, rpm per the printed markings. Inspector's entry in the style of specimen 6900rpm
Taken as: 800rpm
